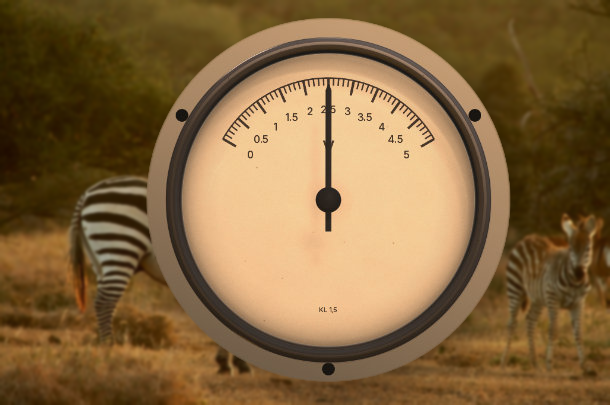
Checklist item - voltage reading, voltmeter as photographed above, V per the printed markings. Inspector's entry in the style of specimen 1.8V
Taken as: 2.5V
